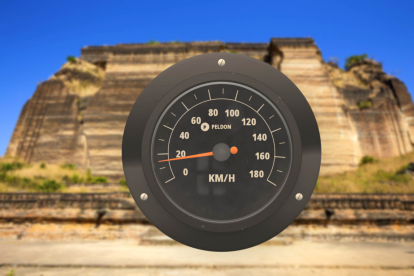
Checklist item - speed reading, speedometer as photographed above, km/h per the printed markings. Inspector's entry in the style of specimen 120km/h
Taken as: 15km/h
